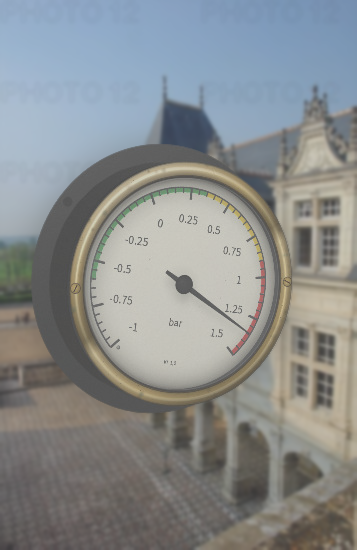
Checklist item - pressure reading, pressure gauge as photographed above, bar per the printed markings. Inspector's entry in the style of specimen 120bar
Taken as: 1.35bar
